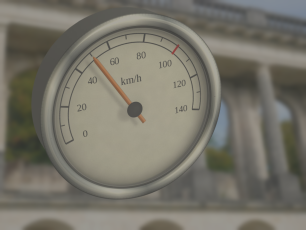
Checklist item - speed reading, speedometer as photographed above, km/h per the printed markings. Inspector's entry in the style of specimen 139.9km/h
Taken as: 50km/h
